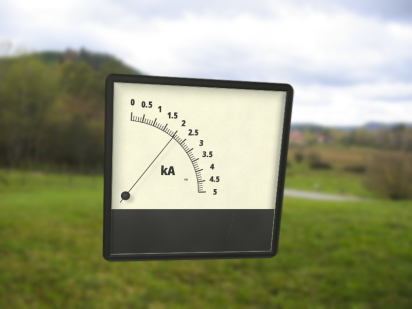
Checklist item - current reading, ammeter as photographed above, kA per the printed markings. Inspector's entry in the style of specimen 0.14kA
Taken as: 2kA
